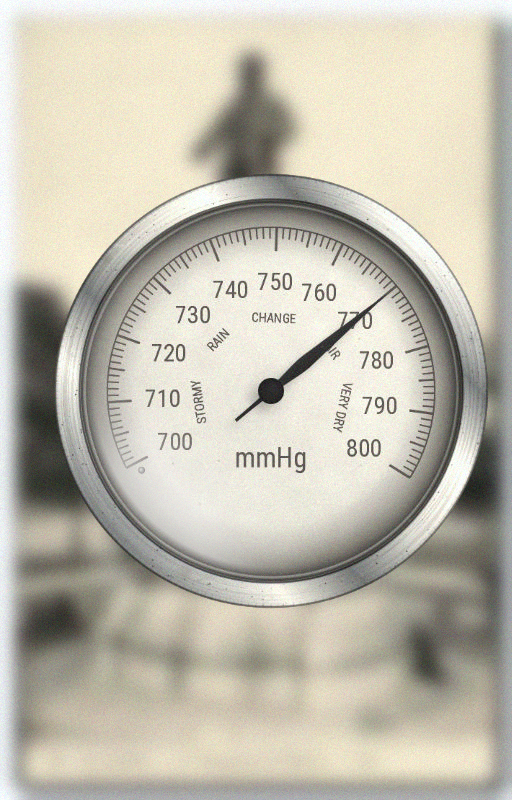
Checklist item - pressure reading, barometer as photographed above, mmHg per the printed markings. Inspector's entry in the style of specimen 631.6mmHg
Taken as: 770mmHg
